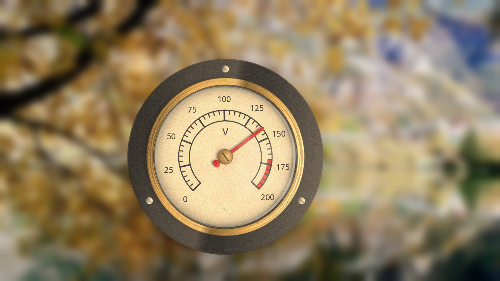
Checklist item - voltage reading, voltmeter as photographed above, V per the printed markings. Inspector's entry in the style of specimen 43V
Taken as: 140V
